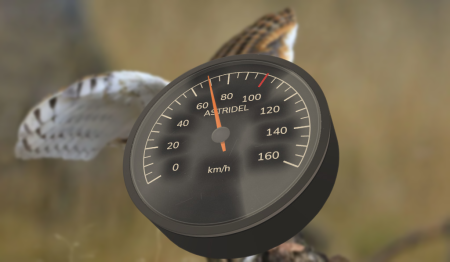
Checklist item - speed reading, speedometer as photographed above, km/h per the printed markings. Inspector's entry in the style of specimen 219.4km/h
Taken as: 70km/h
